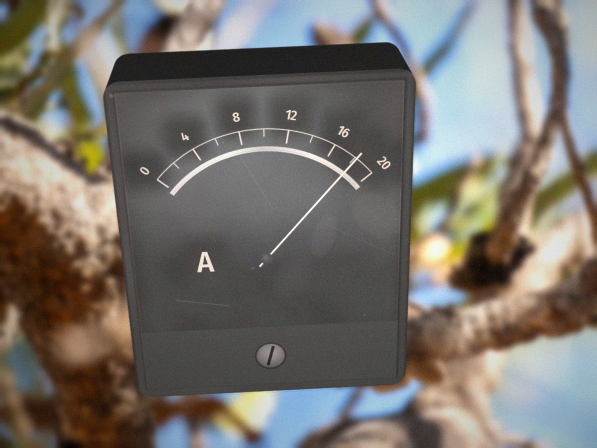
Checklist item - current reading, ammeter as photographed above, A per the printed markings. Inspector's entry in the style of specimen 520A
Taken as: 18A
